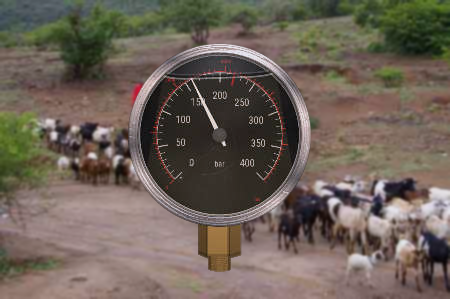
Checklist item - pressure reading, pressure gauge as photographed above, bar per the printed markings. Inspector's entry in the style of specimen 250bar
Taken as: 160bar
